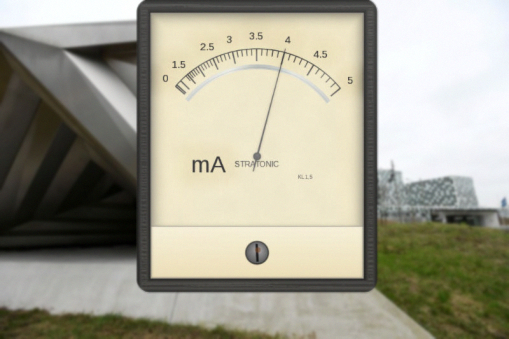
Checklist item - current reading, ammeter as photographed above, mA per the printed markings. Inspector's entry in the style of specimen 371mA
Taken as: 4mA
